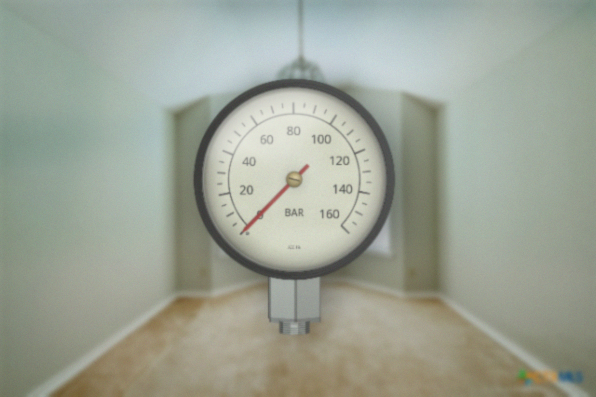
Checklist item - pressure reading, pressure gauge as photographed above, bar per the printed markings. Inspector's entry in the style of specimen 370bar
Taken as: 0bar
